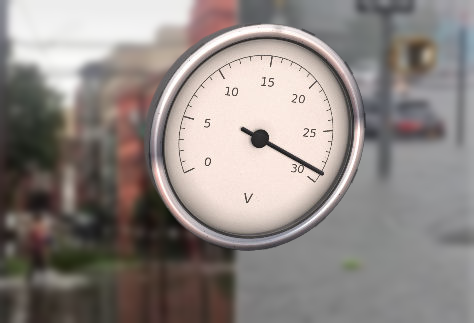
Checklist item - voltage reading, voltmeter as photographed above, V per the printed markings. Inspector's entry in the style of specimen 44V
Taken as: 29V
